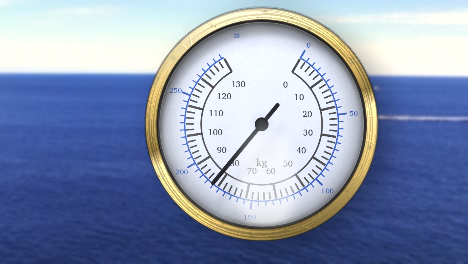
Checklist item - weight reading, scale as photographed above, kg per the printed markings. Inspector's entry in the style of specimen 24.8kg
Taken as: 82kg
